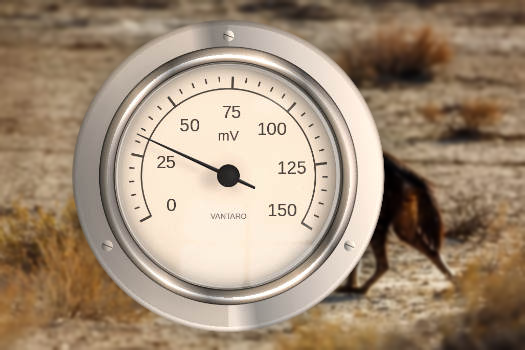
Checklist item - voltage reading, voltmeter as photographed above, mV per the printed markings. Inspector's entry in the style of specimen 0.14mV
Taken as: 32.5mV
